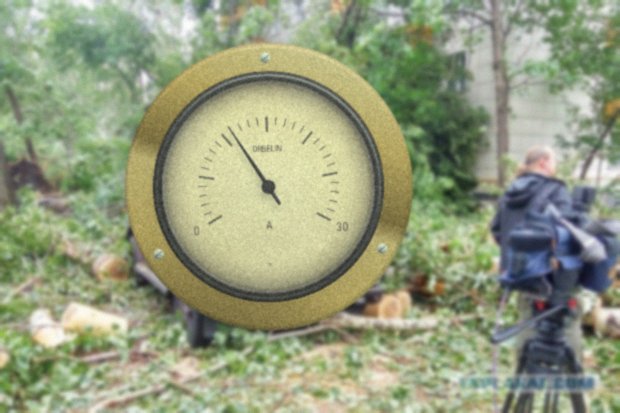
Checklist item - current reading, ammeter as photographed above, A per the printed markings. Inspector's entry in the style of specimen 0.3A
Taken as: 11A
